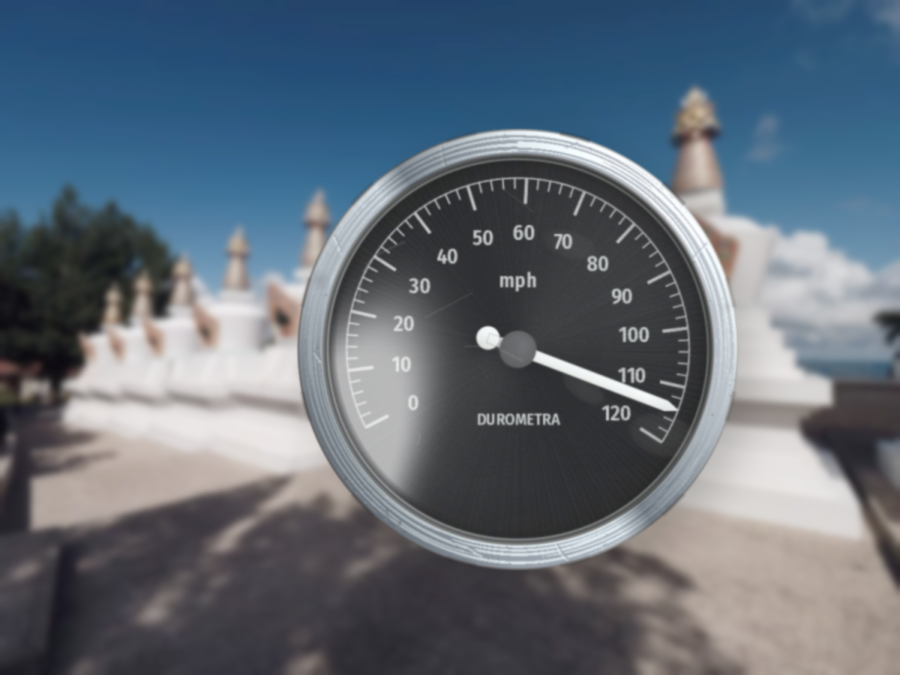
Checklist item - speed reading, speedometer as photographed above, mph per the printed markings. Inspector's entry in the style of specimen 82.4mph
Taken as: 114mph
